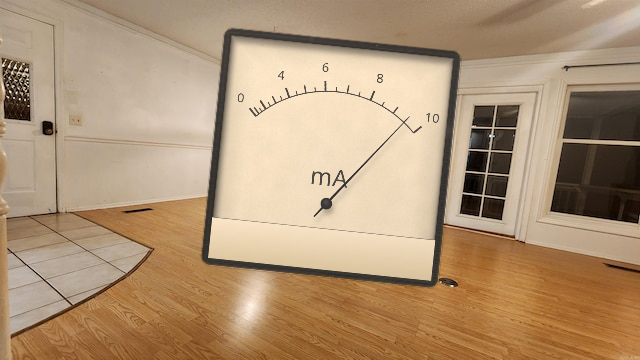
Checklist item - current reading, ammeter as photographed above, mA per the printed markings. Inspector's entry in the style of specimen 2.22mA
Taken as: 9.5mA
